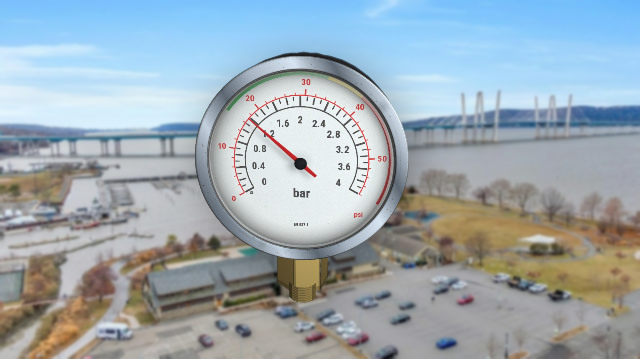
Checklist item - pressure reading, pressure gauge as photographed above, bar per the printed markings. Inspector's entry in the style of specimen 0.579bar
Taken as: 1.2bar
